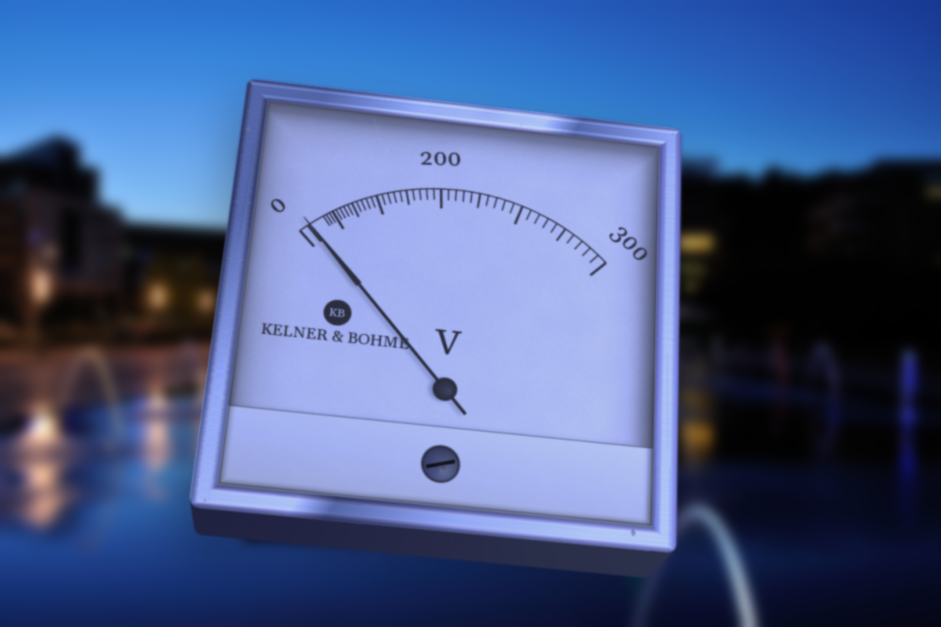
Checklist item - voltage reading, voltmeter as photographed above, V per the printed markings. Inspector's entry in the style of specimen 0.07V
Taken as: 50V
